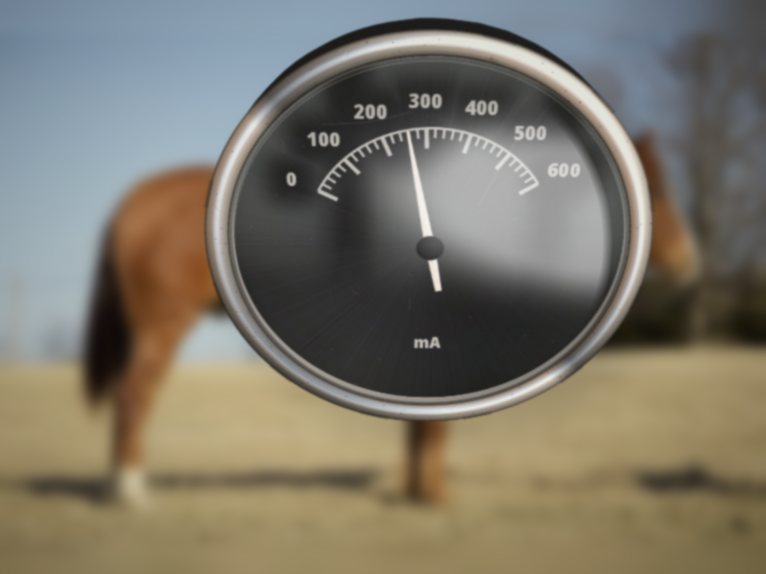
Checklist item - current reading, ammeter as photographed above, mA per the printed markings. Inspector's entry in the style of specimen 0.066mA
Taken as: 260mA
